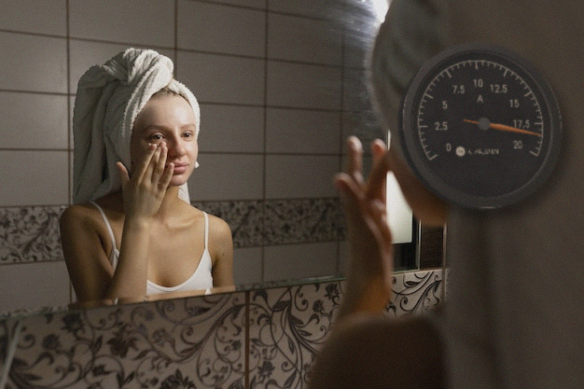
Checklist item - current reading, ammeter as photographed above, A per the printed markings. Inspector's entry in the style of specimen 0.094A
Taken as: 18.5A
